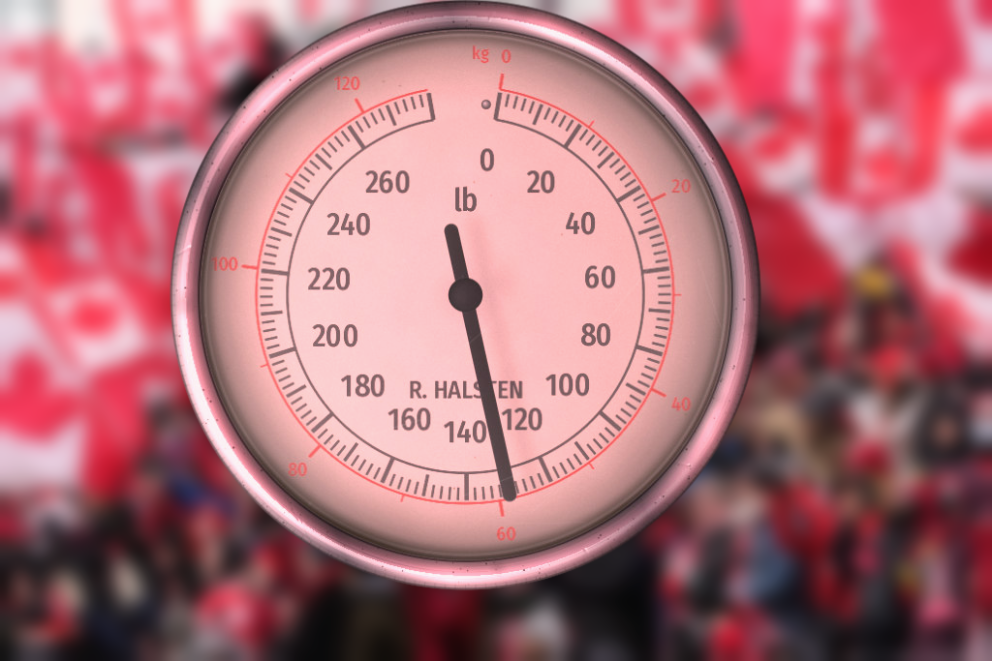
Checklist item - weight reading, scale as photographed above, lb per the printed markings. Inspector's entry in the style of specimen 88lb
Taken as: 130lb
